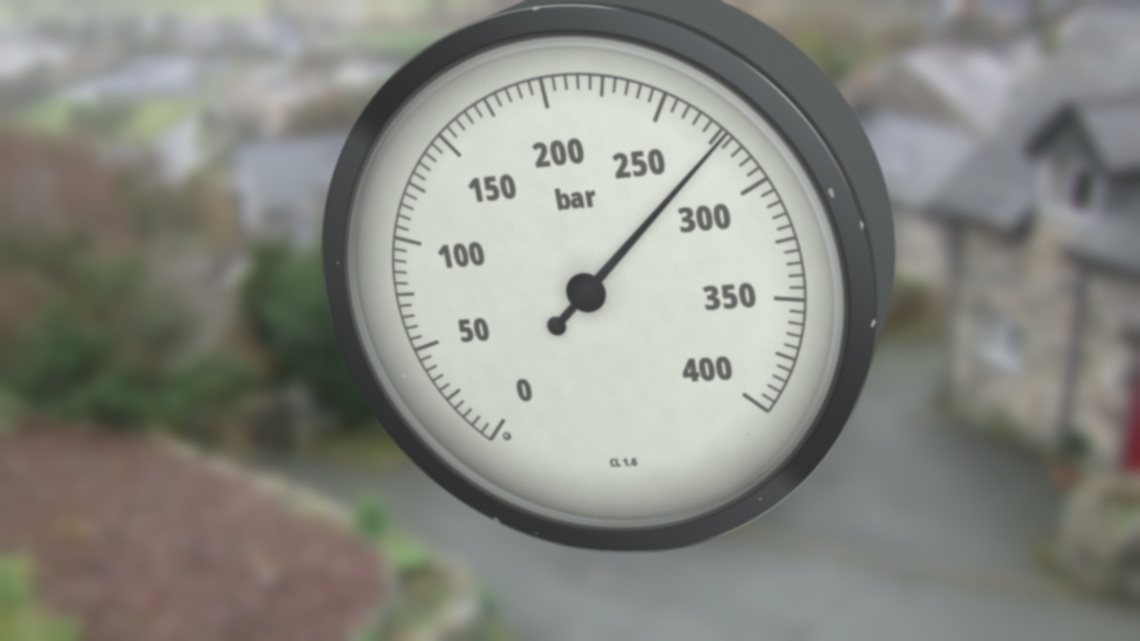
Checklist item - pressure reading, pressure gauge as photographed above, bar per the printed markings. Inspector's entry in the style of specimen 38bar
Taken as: 277.5bar
